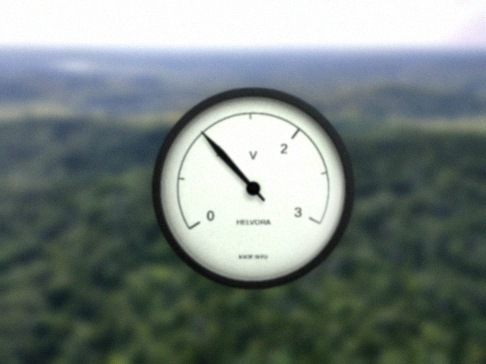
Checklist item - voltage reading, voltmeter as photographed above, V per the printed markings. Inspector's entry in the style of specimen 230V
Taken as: 1V
